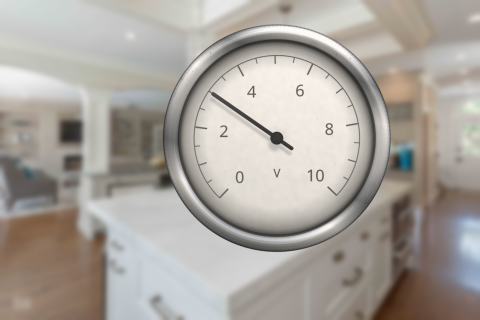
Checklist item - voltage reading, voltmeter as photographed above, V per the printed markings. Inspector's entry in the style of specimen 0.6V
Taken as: 3V
